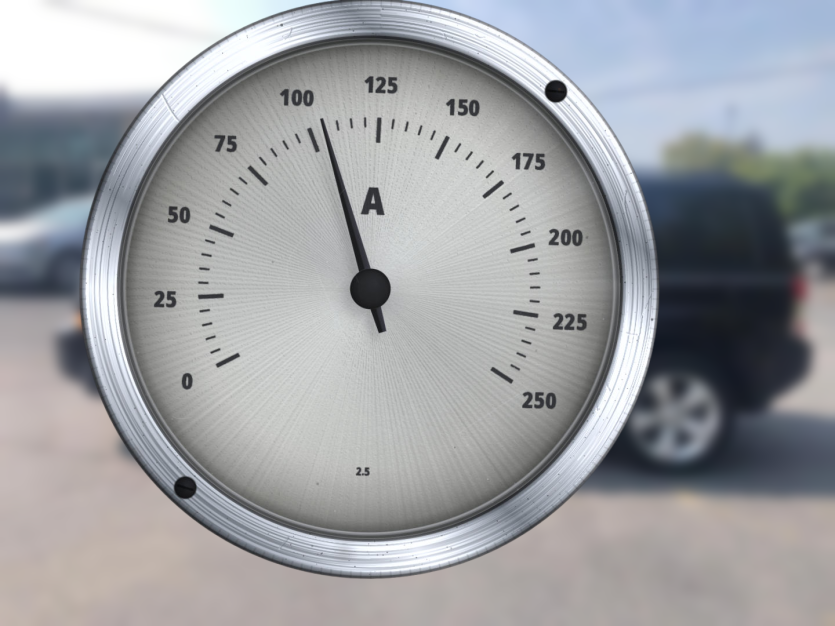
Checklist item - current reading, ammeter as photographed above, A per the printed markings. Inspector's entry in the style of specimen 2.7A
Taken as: 105A
